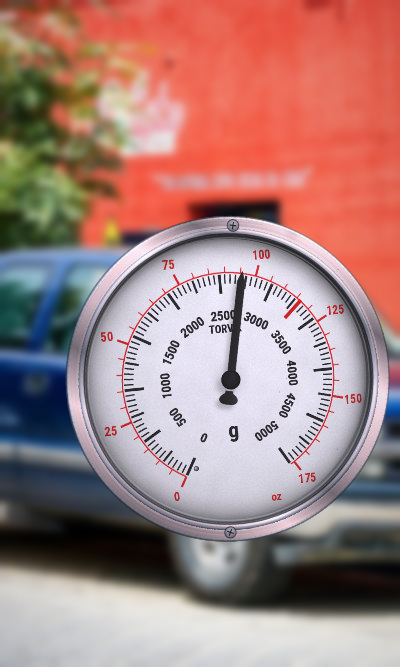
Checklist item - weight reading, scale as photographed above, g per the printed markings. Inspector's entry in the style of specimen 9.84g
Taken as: 2700g
